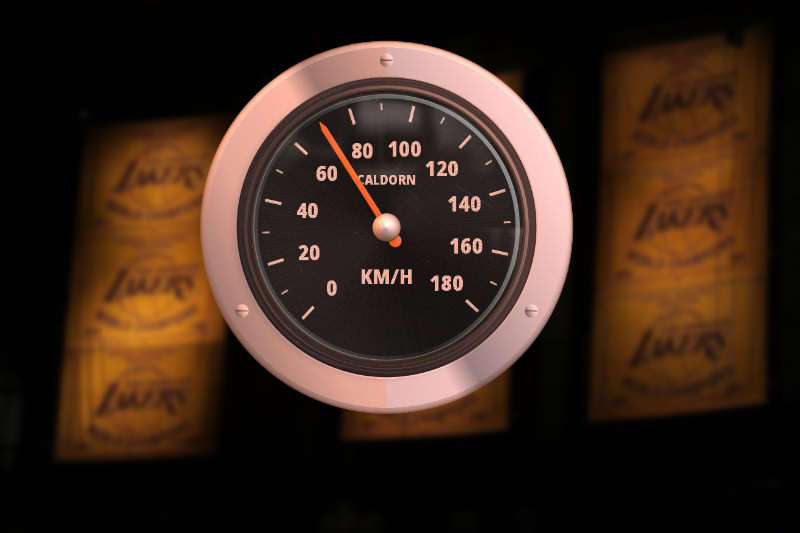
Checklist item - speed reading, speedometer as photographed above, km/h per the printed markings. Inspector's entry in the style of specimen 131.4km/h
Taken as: 70km/h
